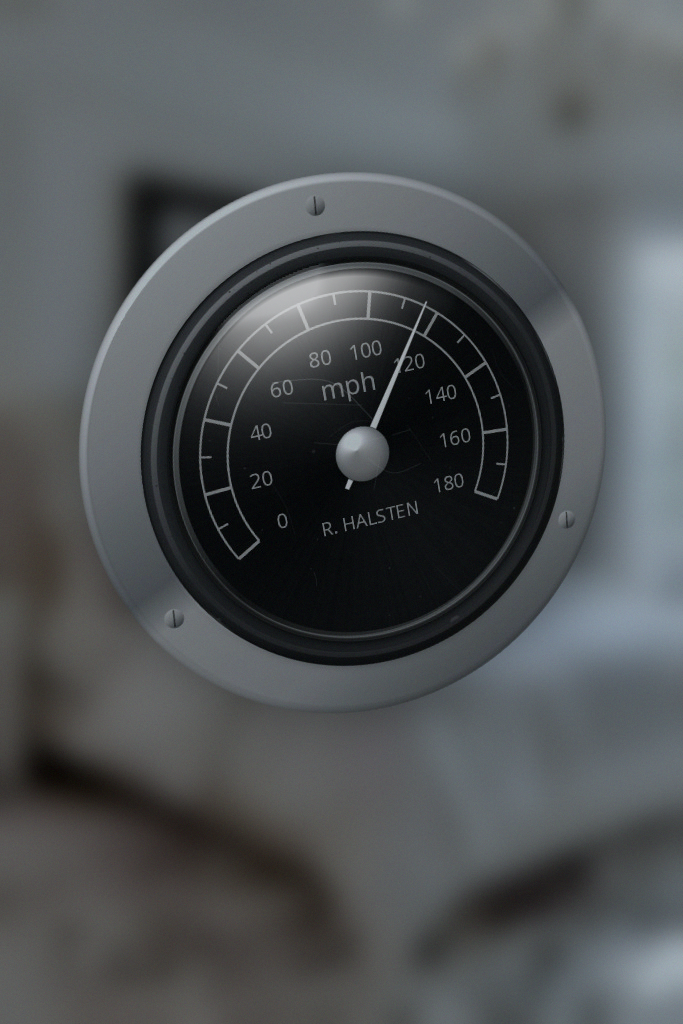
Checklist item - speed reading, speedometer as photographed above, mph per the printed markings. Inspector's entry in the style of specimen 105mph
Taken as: 115mph
